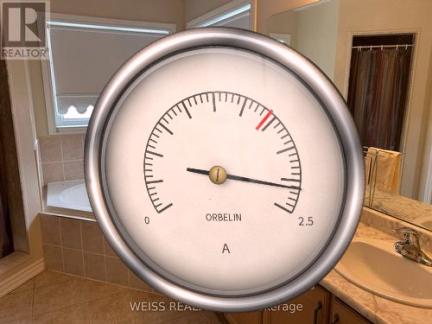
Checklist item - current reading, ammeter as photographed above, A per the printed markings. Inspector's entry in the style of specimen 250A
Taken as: 2.3A
